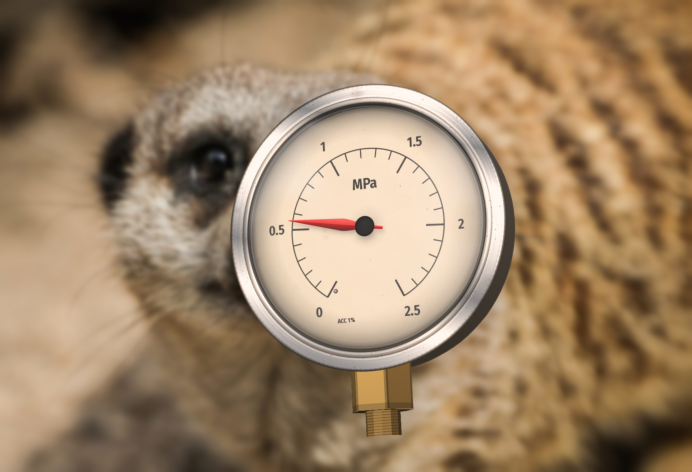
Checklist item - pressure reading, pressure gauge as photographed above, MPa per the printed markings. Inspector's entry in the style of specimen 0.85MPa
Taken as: 0.55MPa
